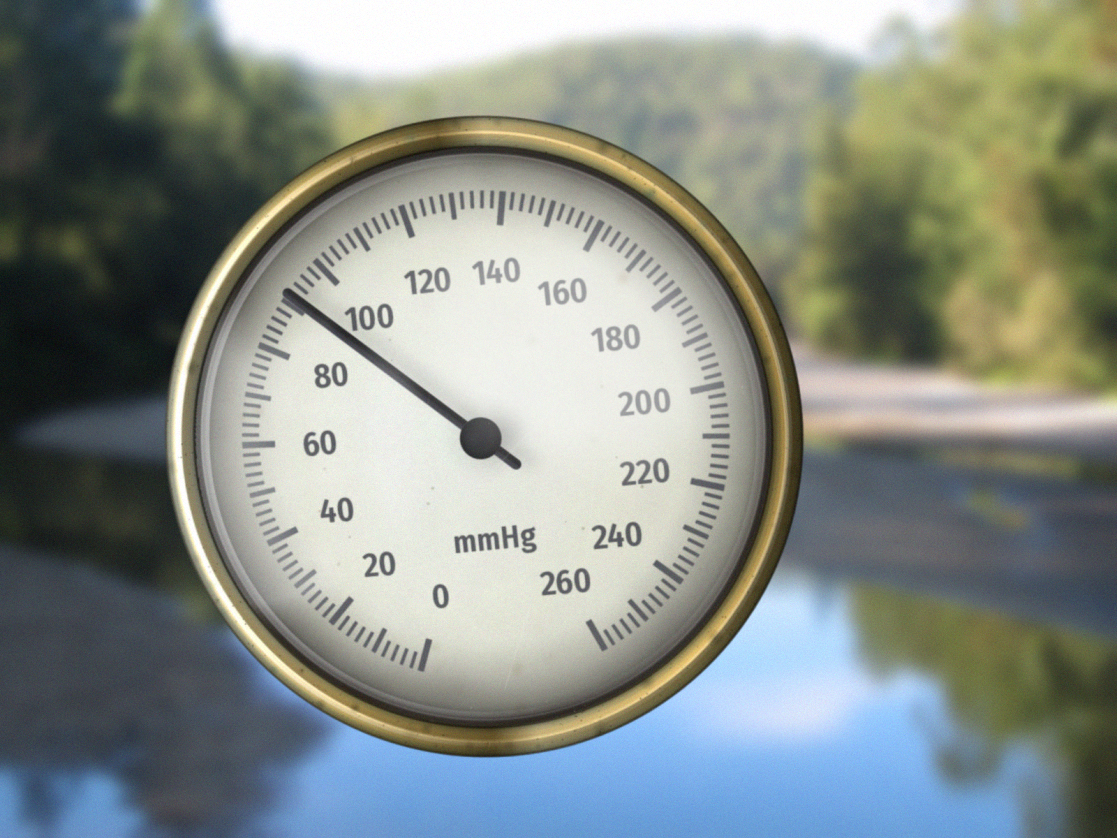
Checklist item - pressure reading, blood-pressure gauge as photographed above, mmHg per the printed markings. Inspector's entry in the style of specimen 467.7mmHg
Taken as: 92mmHg
